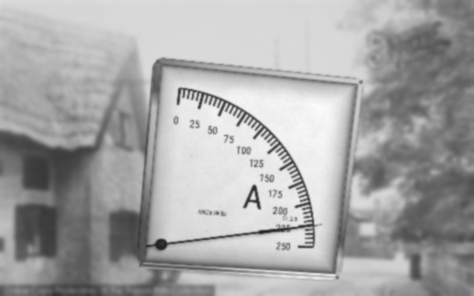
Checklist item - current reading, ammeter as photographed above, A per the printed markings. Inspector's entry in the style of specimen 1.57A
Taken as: 225A
